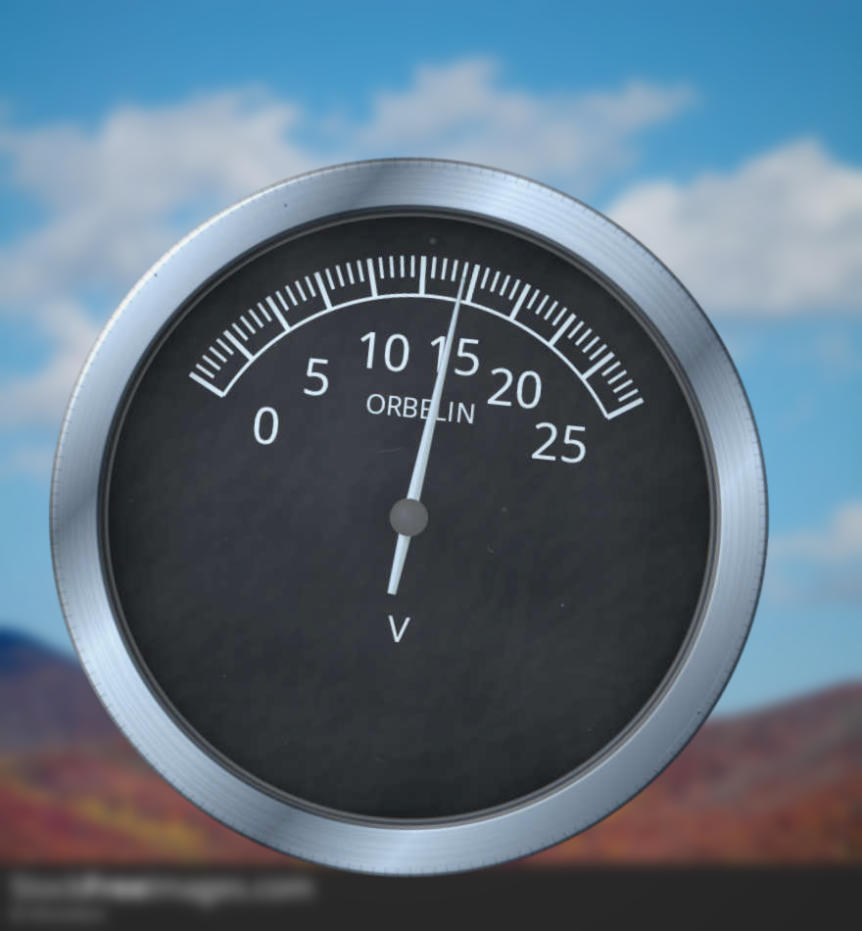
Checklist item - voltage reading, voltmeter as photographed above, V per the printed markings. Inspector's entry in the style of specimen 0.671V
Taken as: 14.5V
